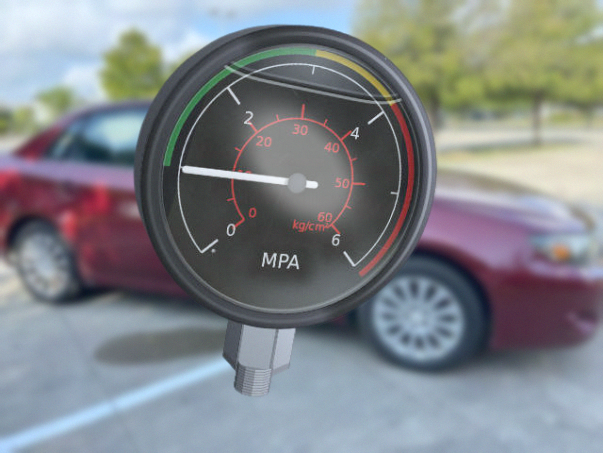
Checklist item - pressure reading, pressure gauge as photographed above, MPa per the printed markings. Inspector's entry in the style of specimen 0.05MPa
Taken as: 1MPa
